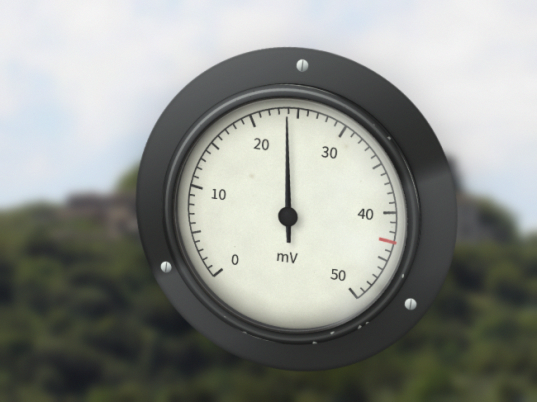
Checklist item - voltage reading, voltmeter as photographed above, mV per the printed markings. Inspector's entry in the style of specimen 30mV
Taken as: 24mV
